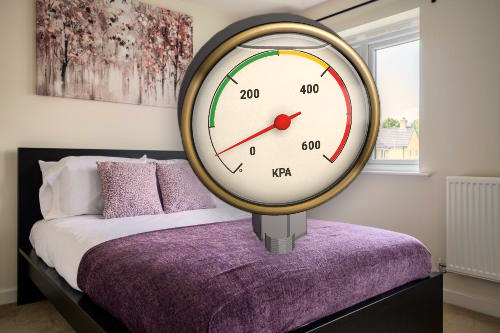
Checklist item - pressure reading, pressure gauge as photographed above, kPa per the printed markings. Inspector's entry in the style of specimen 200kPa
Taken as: 50kPa
